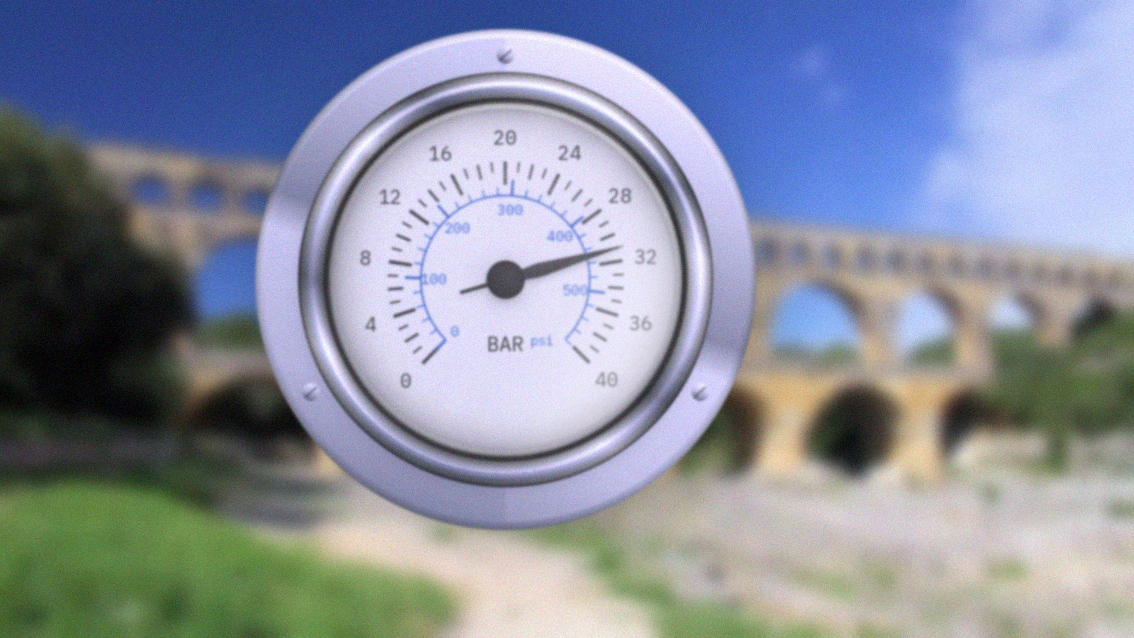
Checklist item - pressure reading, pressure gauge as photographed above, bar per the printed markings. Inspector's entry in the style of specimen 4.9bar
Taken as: 31bar
